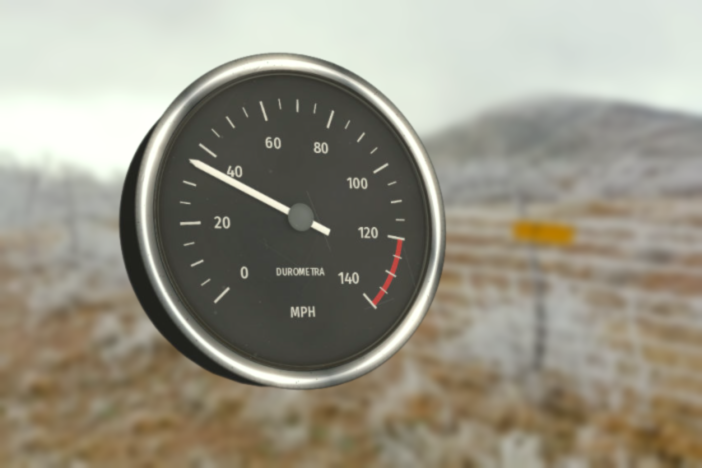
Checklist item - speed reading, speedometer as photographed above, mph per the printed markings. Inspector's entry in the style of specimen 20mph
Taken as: 35mph
